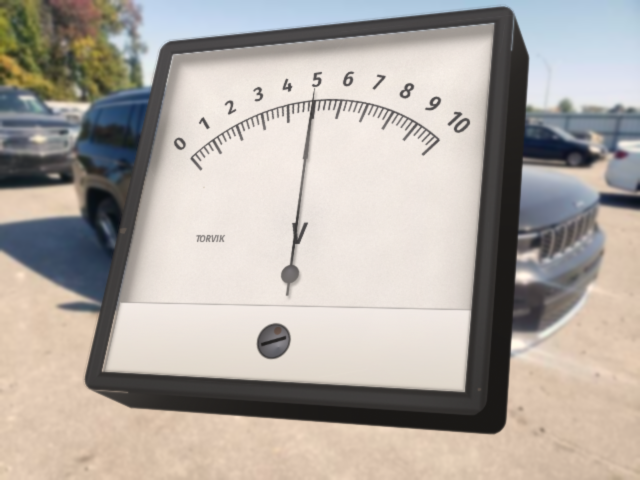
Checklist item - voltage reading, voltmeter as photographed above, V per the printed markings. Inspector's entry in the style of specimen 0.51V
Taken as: 5V
